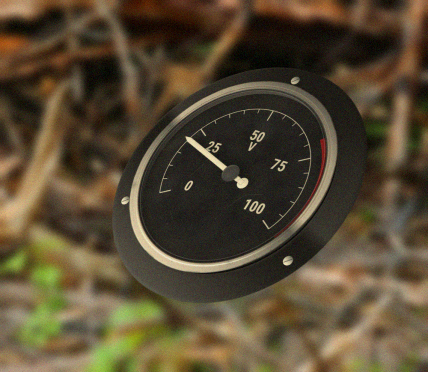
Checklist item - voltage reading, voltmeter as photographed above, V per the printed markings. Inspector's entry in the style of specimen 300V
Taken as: 20V
